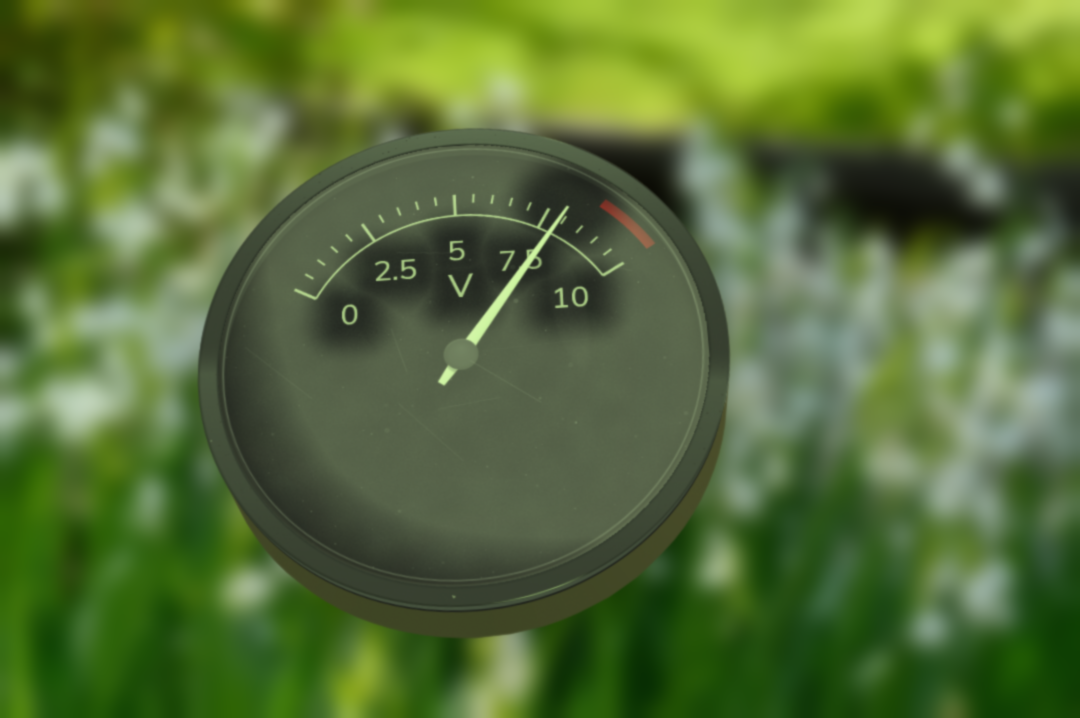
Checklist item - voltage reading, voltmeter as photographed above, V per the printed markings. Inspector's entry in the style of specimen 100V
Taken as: 8V
